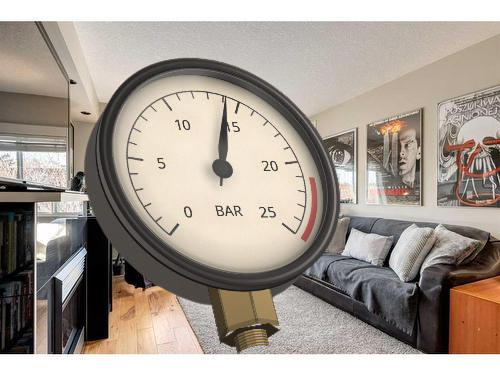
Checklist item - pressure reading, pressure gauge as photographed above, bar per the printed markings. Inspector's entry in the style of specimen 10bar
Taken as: 14bar
